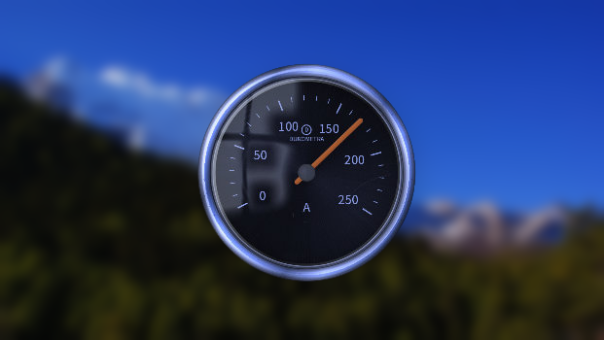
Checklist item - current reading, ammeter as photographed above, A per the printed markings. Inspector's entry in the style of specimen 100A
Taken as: 170A
